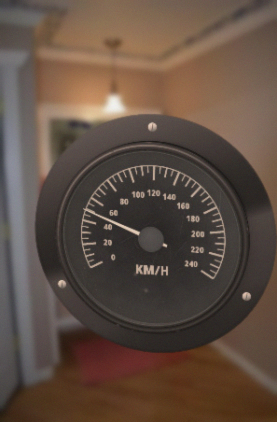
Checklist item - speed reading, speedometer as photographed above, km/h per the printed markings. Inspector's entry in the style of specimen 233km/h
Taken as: 50km/h
